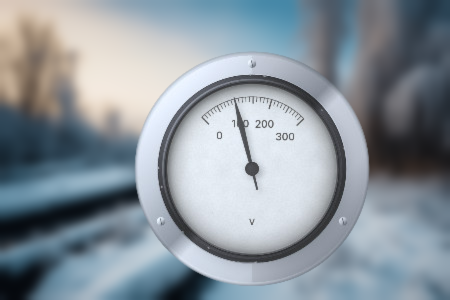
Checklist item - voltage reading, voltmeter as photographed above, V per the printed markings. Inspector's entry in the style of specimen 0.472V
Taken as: 100V
